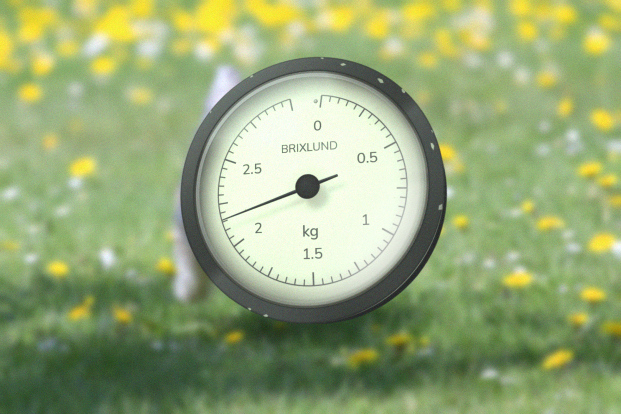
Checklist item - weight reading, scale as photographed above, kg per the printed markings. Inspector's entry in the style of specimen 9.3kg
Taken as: 2.15kg
